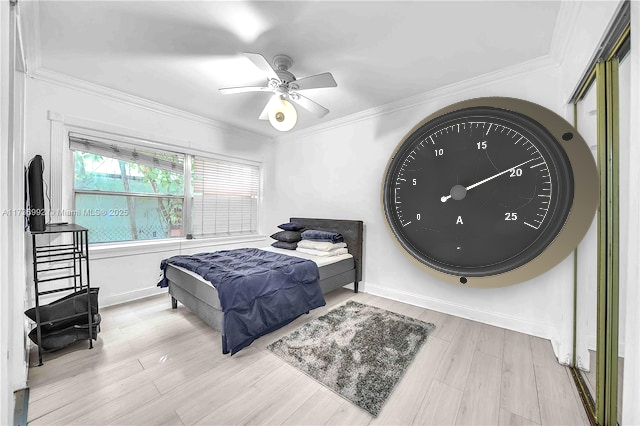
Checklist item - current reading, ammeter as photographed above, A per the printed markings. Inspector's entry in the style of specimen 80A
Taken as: 19.5A
